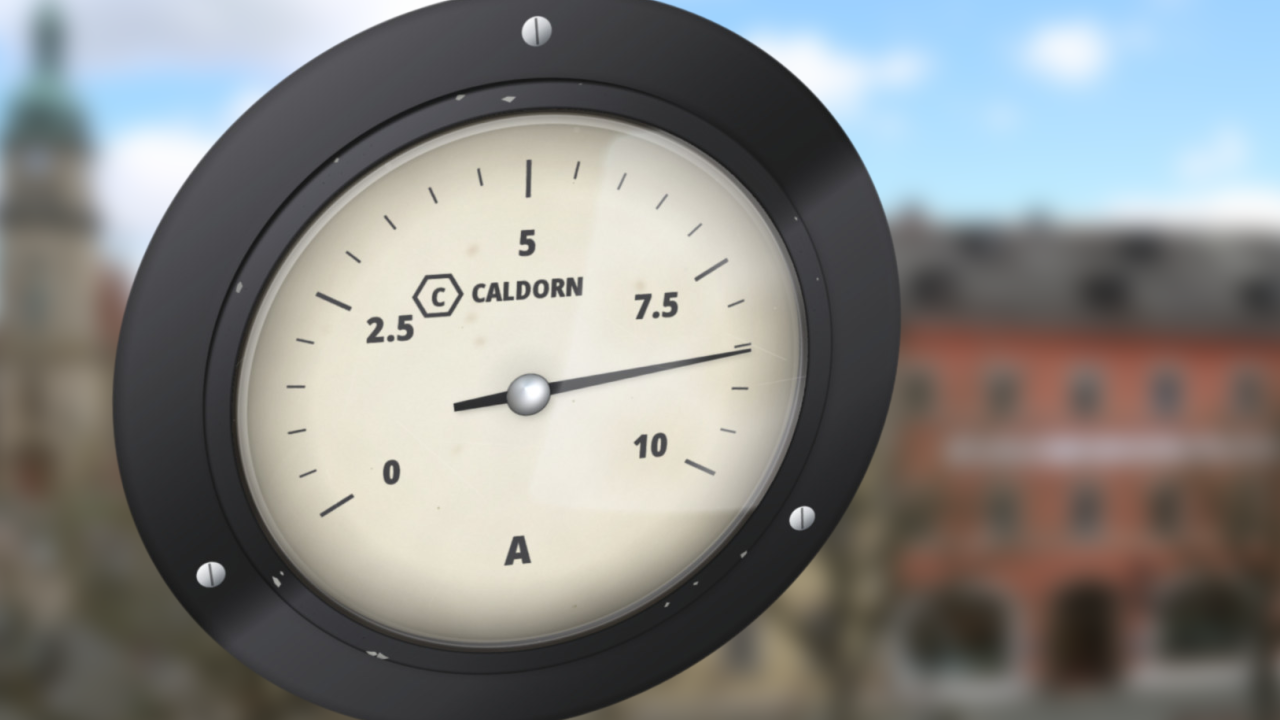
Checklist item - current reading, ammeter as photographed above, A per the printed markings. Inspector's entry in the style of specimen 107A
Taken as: 8.5A
